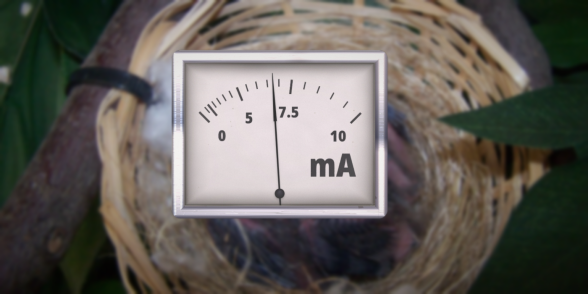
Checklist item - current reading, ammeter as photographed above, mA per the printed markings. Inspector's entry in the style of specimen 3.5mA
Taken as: 6.75mA
